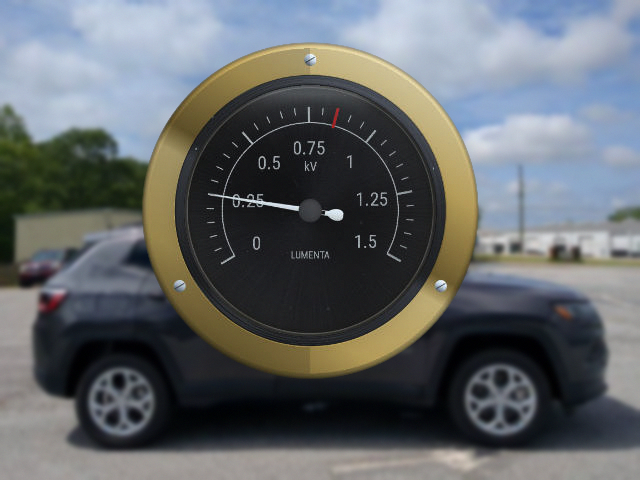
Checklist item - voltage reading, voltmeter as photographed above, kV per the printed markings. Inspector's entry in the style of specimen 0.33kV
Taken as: 0.25kV
